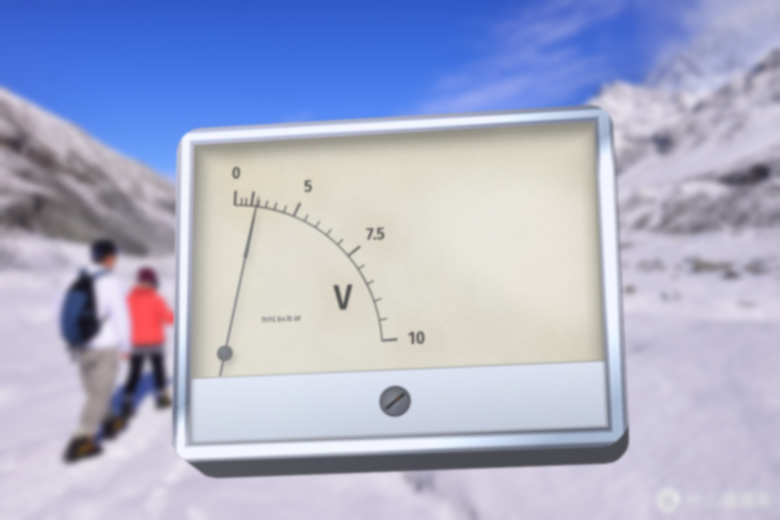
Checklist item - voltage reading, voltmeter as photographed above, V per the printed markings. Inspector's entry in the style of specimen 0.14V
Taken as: 3V
